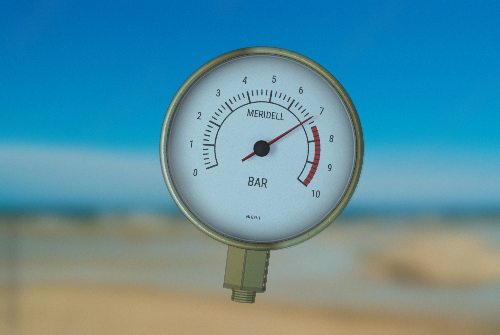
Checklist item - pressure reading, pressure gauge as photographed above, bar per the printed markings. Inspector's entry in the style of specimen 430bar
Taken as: 7bar
